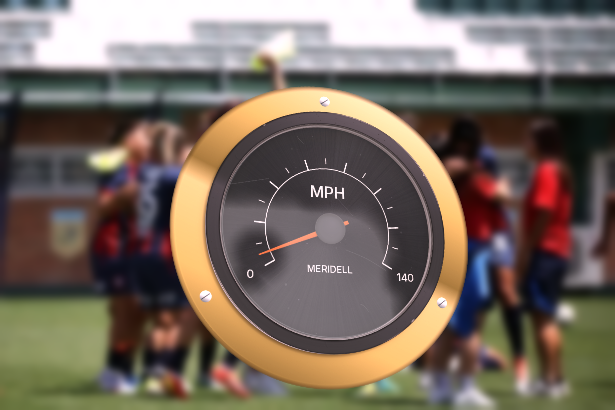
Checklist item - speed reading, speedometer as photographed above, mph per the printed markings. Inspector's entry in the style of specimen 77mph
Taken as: 5mph
